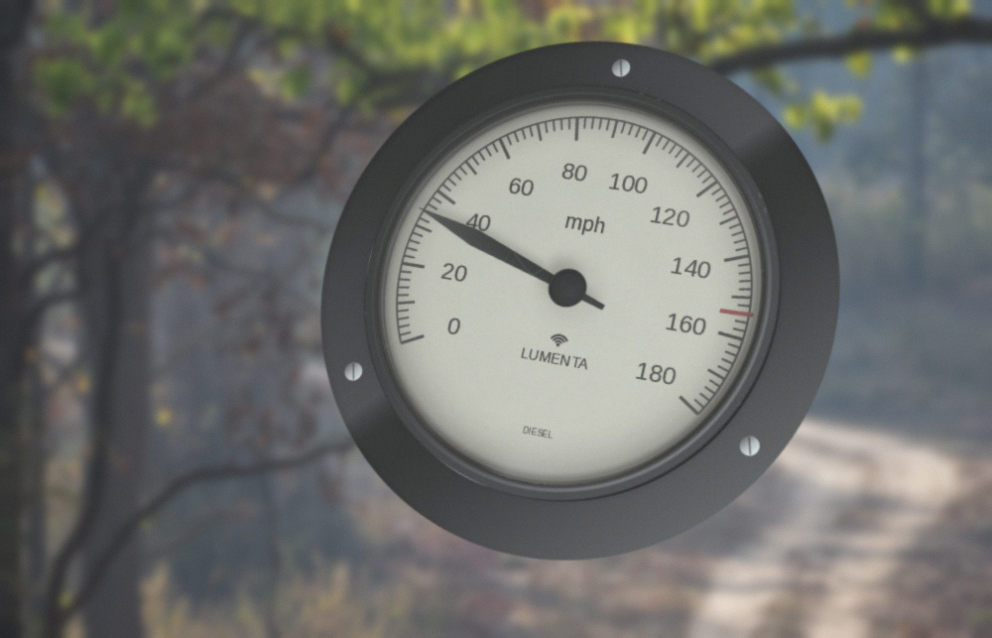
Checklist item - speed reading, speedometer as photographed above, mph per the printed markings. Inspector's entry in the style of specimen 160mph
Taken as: 34mph
